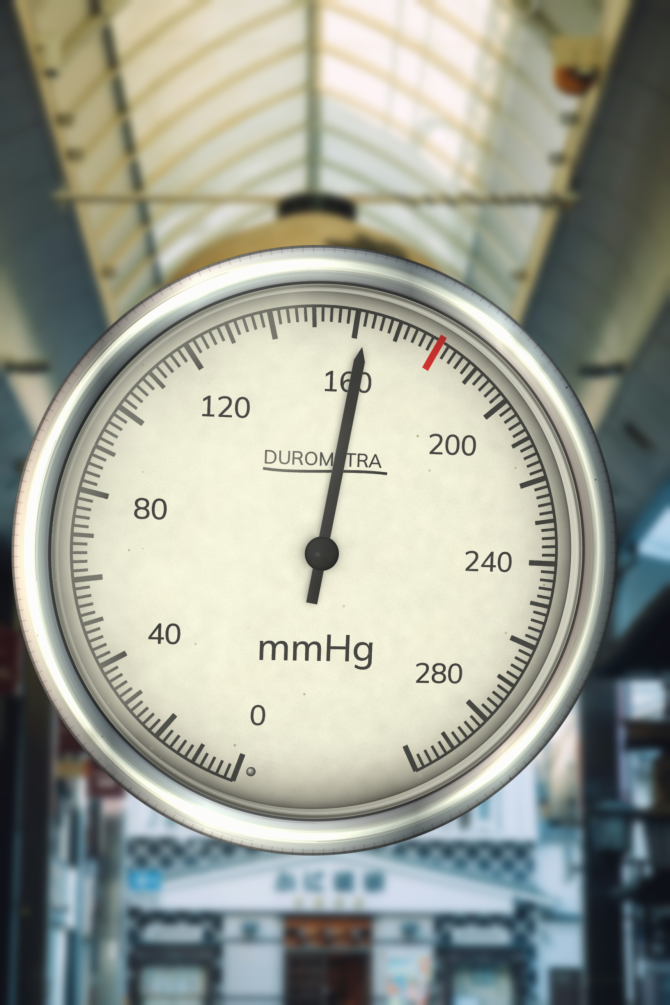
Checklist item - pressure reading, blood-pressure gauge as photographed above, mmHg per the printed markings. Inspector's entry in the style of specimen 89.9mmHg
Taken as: 162mmHg
